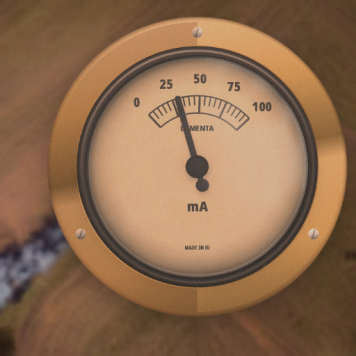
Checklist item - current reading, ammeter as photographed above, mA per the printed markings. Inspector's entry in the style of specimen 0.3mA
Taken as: 30mA
